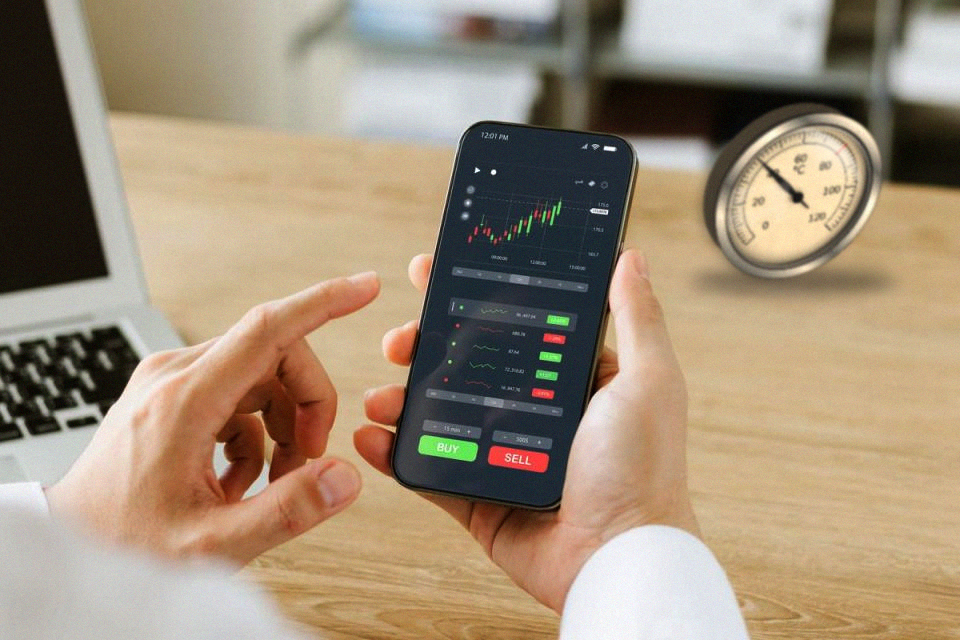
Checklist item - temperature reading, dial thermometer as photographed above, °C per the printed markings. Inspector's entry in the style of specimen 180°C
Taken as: 40°C
